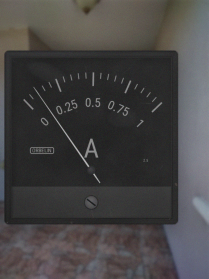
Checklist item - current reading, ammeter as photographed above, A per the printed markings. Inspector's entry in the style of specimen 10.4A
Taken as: 0.1A
